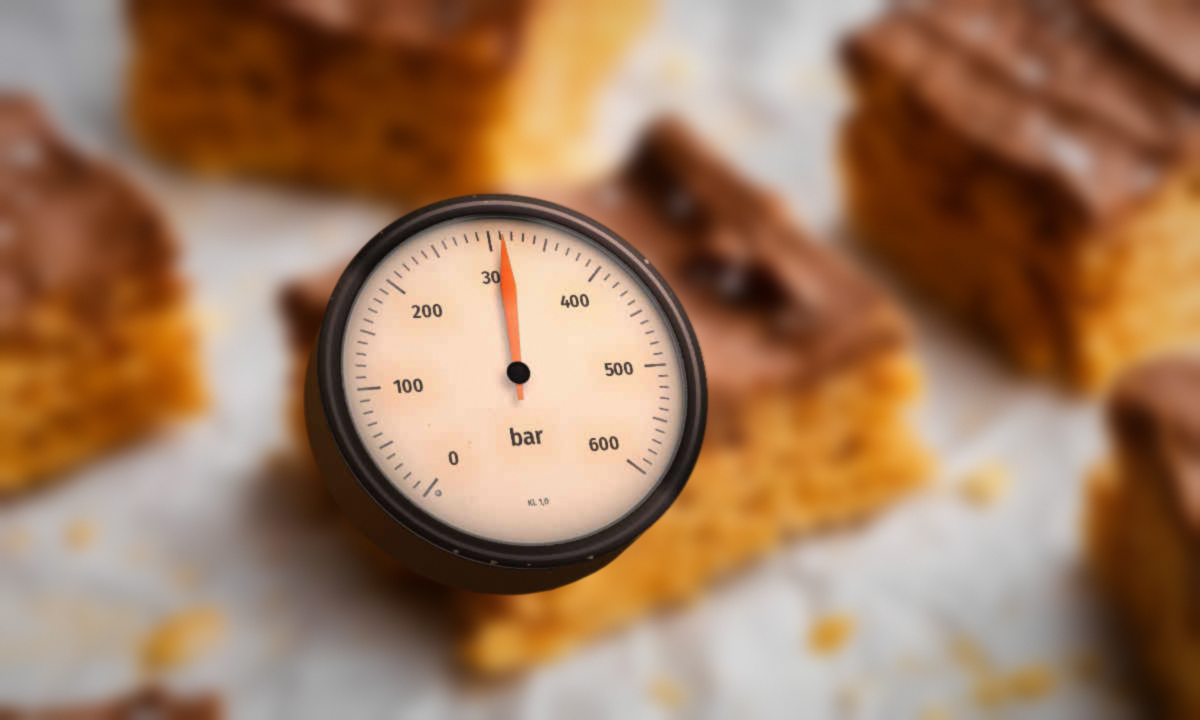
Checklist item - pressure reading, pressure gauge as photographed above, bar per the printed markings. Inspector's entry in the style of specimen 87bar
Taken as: 310bar
